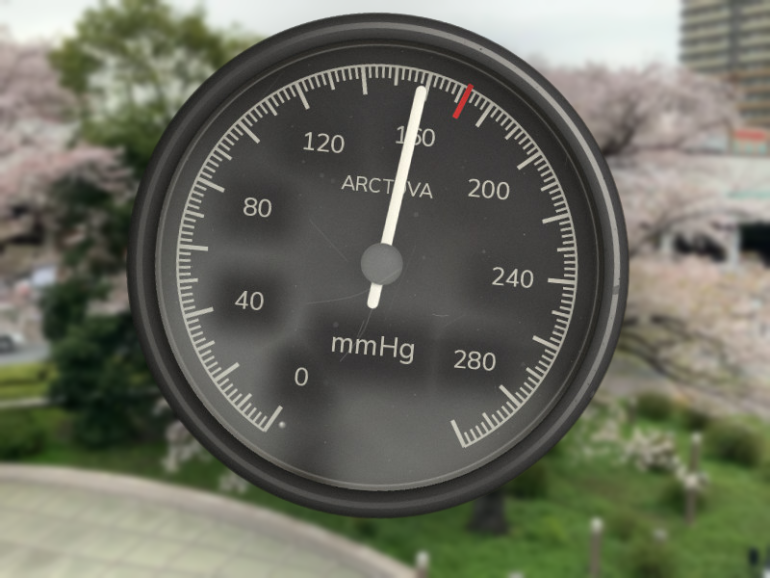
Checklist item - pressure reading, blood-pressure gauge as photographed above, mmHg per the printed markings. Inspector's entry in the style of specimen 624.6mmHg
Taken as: 158mmHg
